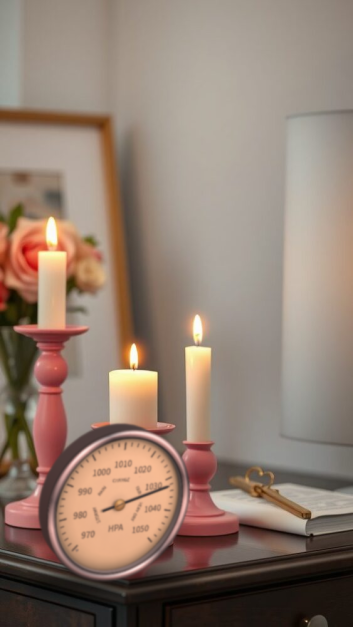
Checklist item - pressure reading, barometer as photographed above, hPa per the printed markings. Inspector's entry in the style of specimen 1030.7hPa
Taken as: 1032hPa
